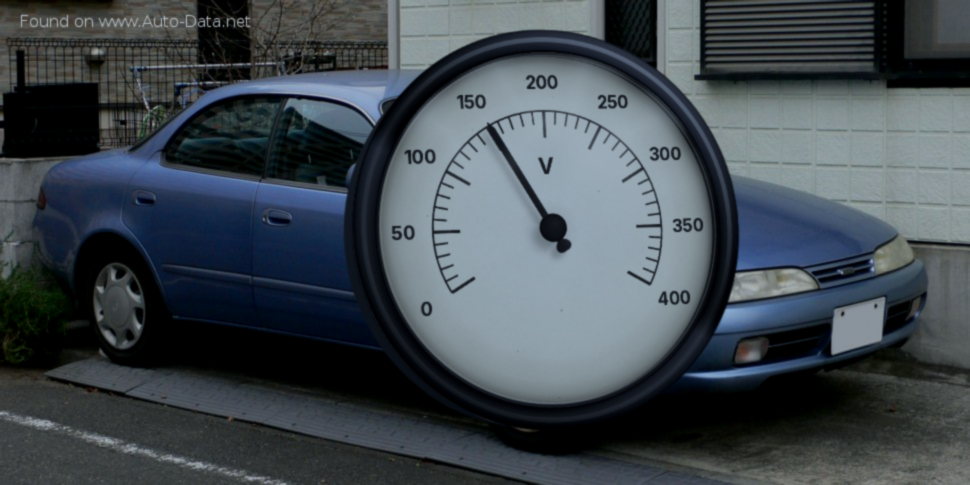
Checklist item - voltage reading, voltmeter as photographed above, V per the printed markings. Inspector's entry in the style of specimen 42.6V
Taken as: 150V
